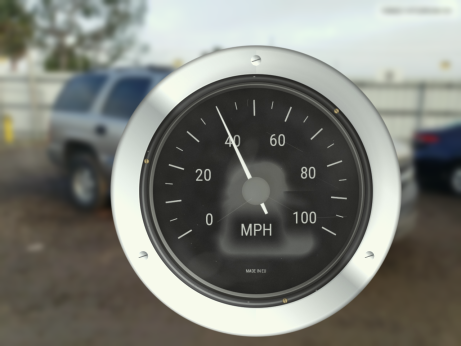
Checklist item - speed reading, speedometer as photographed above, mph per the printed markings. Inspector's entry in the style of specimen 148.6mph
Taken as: 40mph
